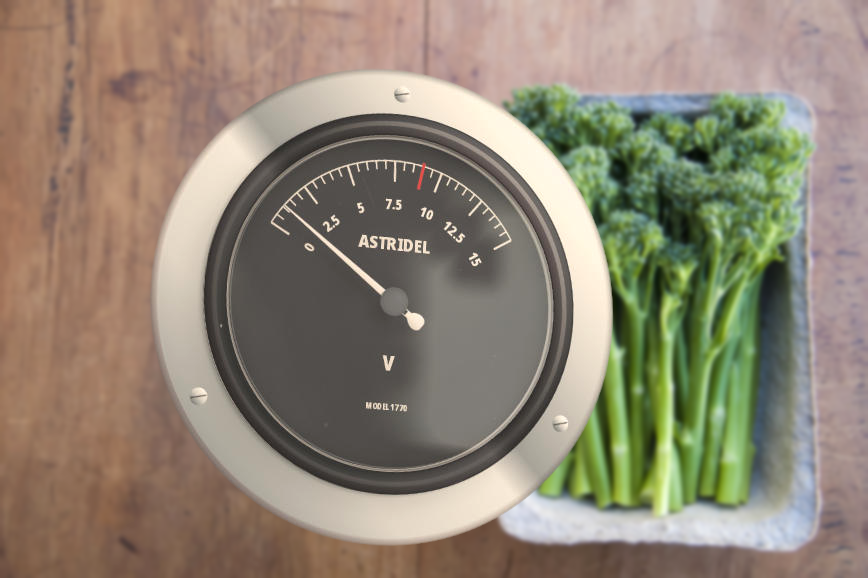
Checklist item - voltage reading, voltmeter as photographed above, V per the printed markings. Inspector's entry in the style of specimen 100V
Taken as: 1V
